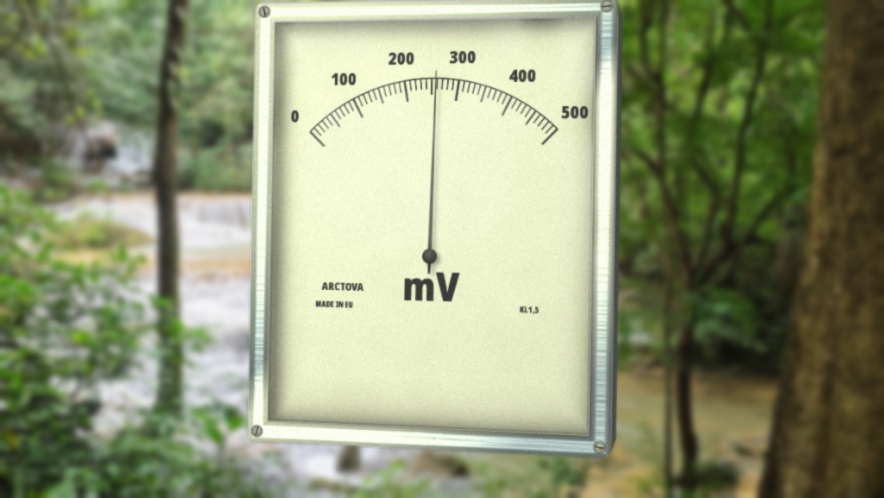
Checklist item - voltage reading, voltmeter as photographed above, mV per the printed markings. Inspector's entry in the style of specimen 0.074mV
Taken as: 260mV
